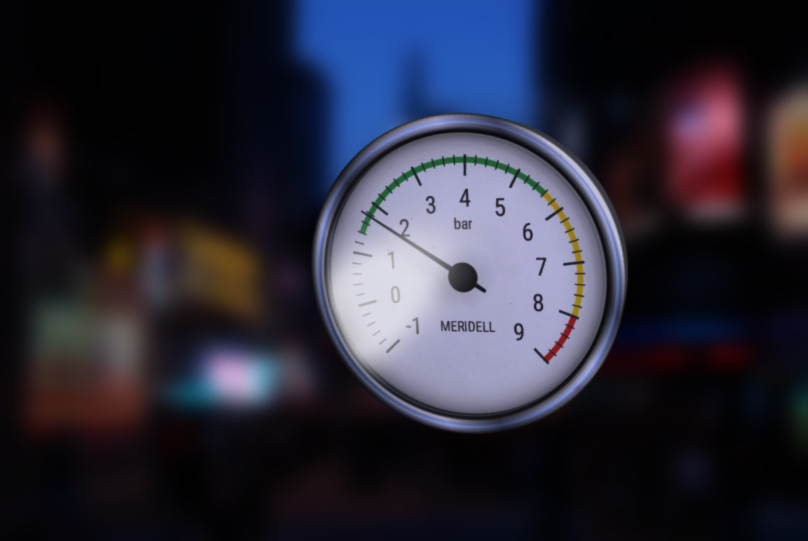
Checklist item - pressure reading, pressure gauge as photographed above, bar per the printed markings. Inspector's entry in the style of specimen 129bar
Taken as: 1.8bar
